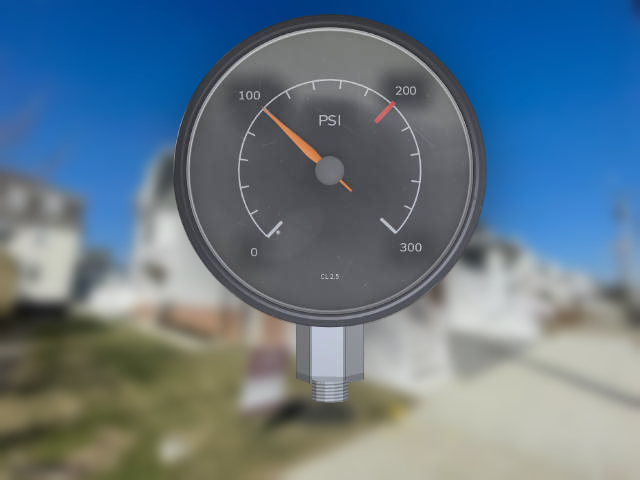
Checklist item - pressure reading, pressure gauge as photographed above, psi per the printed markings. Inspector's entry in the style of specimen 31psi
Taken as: 100psi
